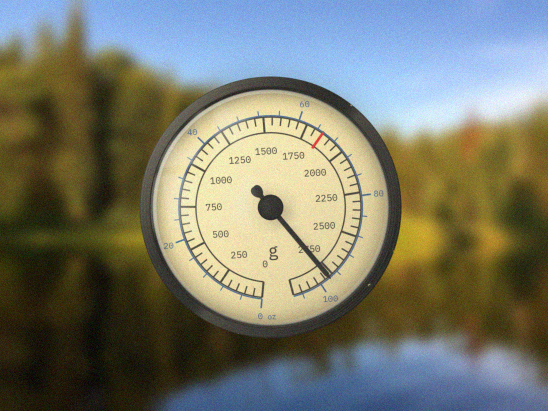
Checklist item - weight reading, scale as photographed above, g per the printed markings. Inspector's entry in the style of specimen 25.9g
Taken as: 2775g
